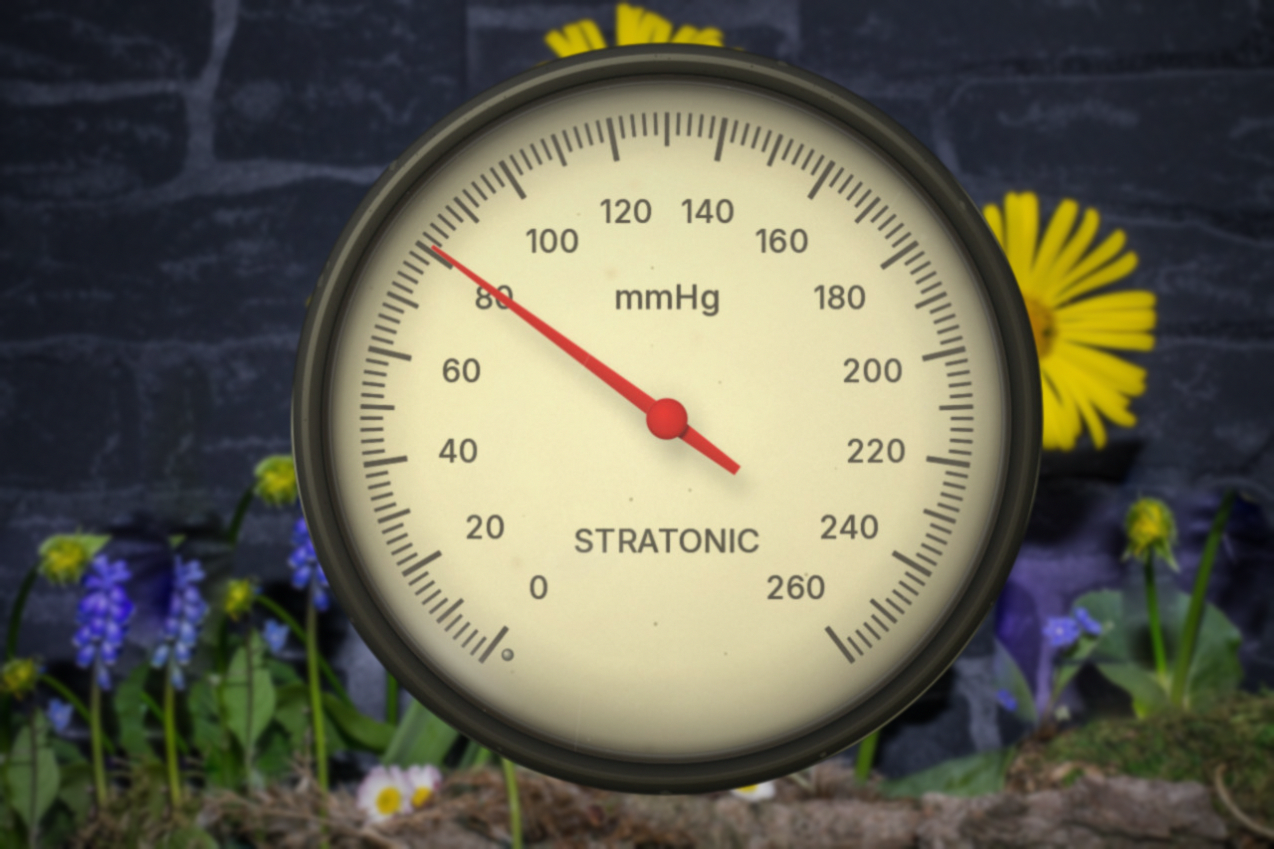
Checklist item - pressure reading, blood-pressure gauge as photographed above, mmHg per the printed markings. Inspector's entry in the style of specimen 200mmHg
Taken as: 81mmHg
